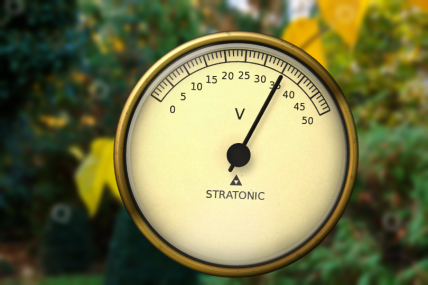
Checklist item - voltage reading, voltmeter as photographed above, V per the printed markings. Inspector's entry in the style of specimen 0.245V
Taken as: 35V
